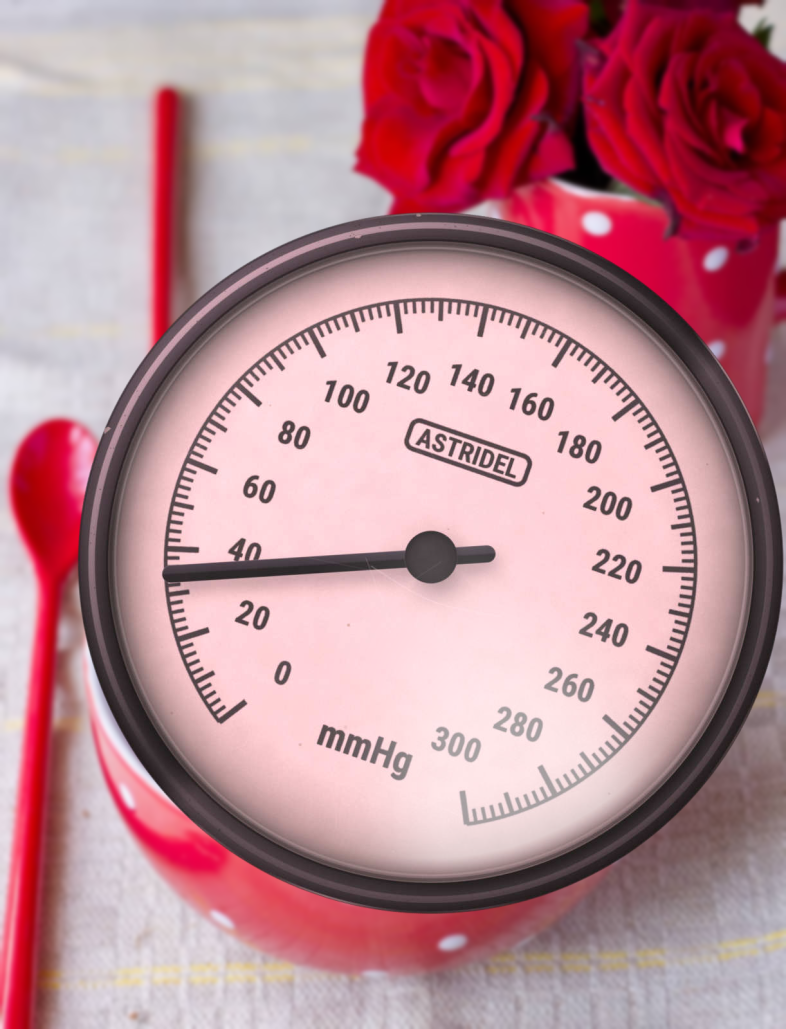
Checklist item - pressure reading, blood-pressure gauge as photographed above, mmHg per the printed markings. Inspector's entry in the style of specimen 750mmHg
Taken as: 34mmHg
